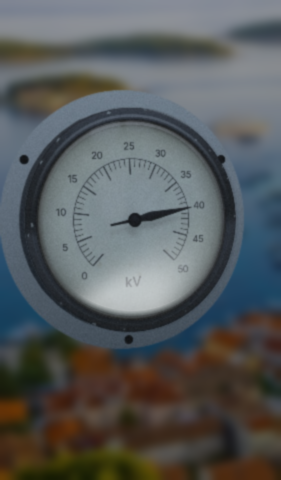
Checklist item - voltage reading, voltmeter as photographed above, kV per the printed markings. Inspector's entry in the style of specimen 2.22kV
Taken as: 40kV
